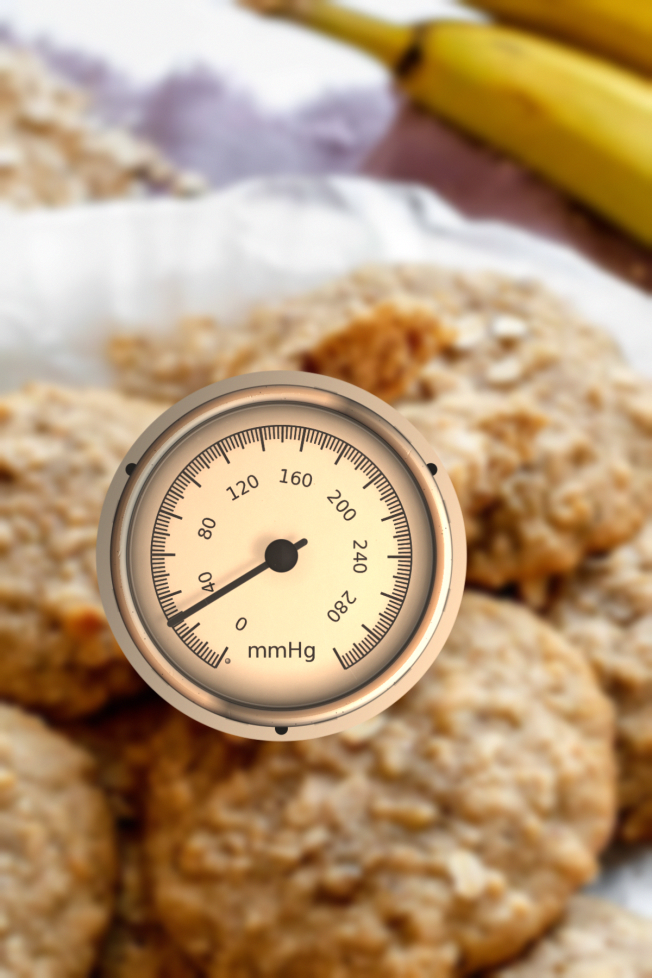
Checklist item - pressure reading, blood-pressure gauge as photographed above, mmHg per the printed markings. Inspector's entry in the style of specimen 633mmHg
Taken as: 28mmHg
